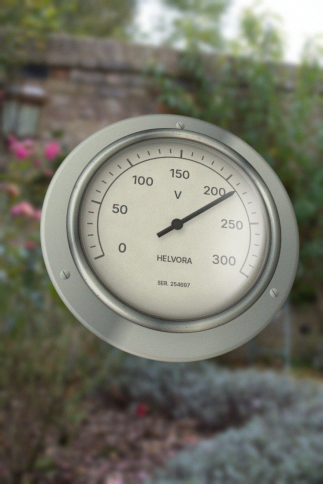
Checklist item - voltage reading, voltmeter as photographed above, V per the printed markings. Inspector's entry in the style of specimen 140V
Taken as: 215V
